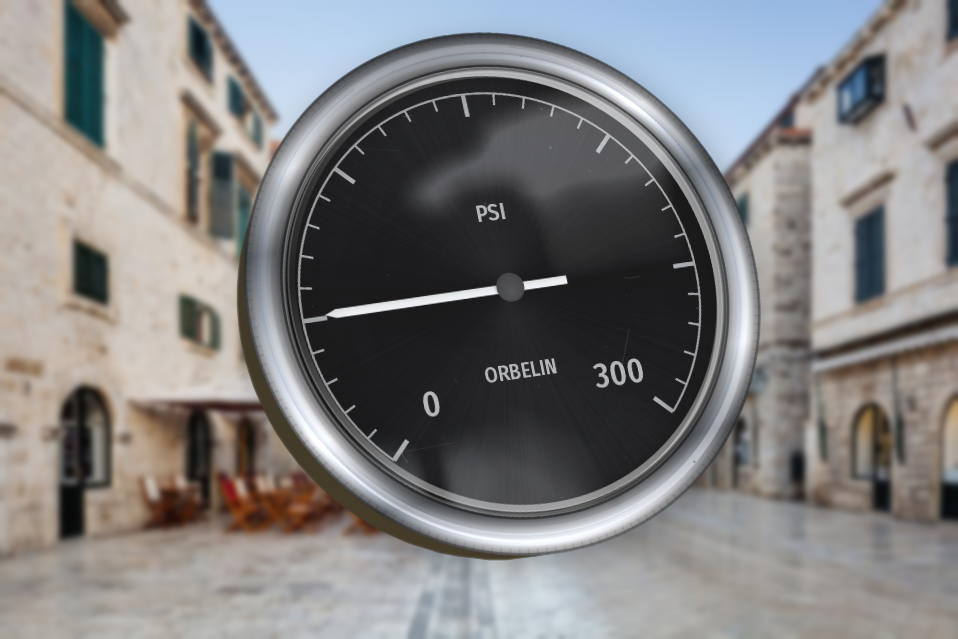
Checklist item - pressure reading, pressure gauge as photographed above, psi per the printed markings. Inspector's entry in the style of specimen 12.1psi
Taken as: 50psi
